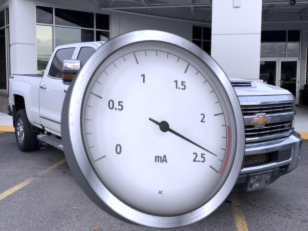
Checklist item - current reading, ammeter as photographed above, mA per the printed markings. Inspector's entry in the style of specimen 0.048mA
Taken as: 2.4mA
